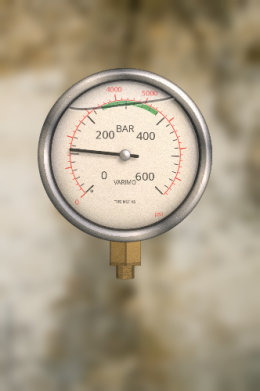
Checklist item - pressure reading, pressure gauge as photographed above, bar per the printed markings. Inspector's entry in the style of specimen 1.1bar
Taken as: 110bar
